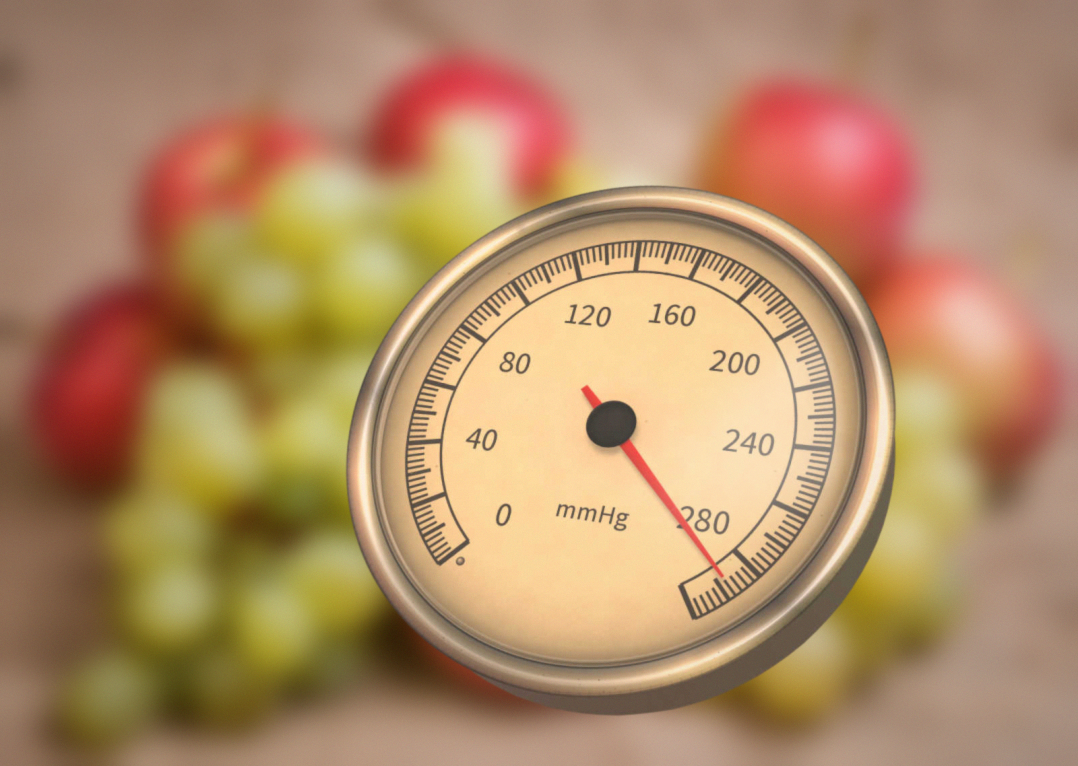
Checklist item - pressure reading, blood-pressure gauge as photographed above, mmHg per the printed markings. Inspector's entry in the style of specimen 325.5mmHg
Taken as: 288mmHg
